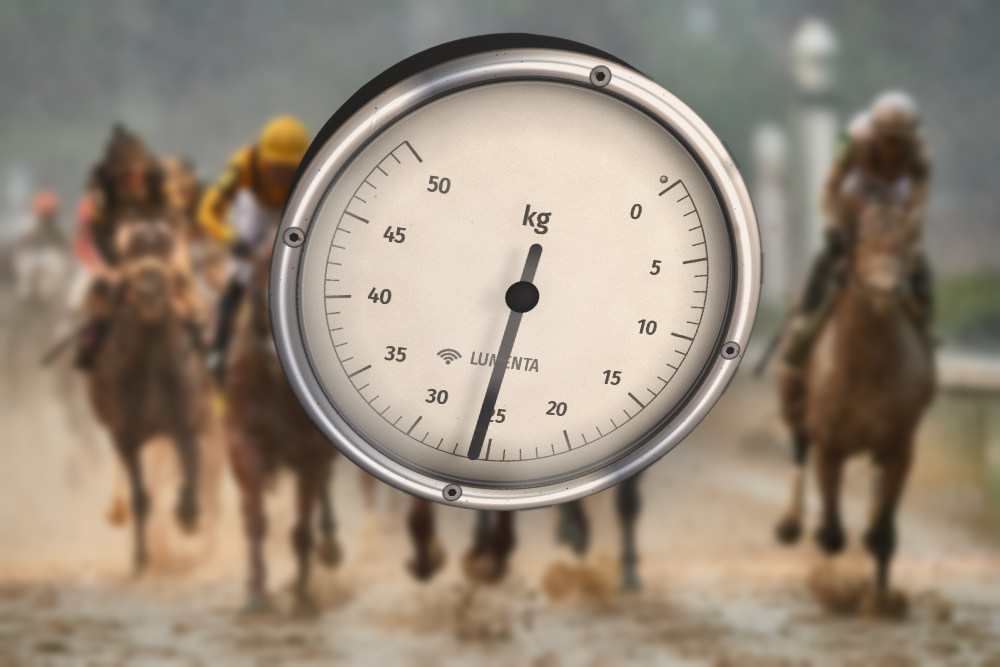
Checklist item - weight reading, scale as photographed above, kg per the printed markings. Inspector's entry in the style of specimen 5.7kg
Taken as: 26kg
